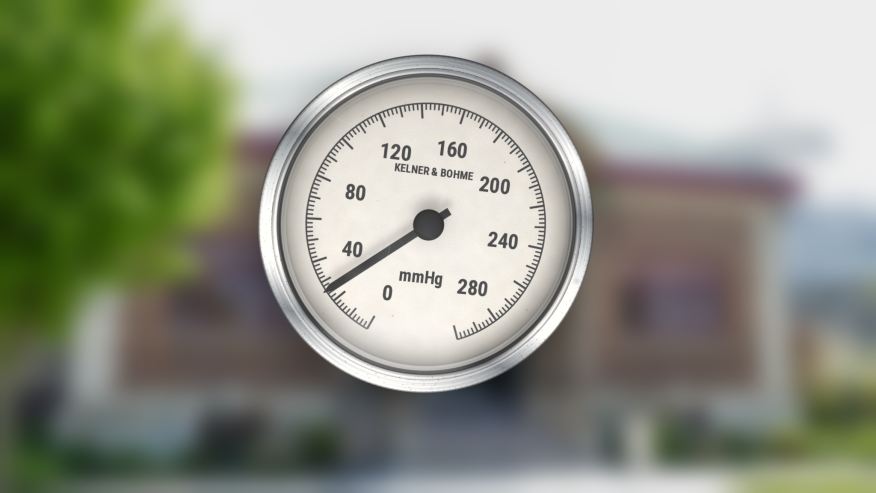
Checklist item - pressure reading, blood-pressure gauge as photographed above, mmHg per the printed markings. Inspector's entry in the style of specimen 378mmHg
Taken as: 26mmHg
